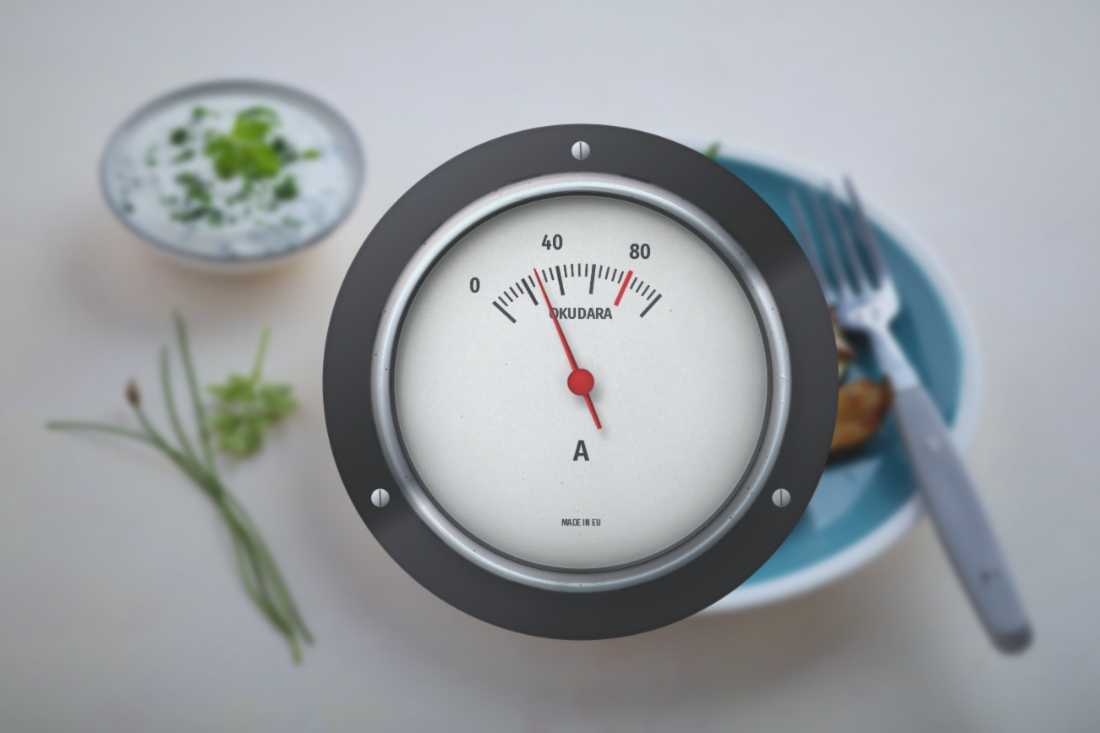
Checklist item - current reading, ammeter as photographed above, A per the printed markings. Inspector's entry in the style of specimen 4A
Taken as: 28A
